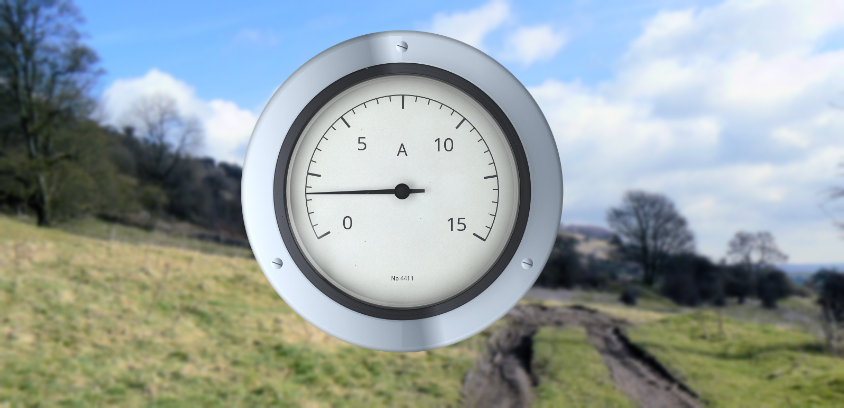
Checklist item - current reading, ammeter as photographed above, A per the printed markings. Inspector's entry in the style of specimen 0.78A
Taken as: 1.75A
